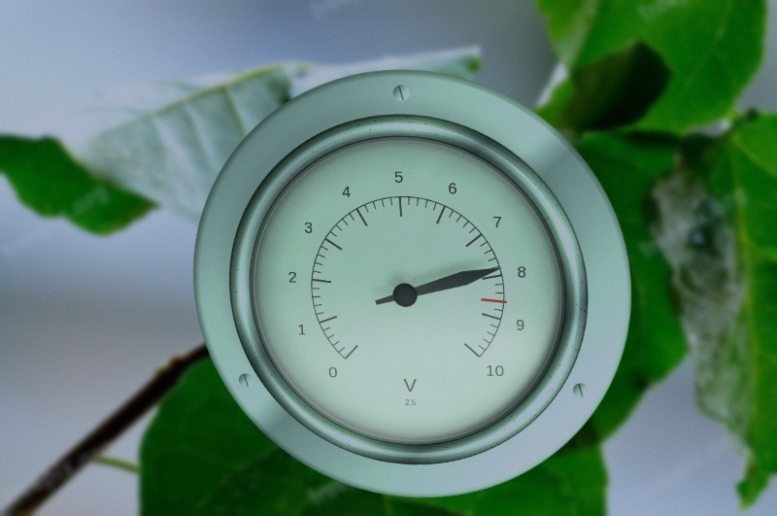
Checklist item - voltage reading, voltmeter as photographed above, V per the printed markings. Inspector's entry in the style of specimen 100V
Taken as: 7.8V
